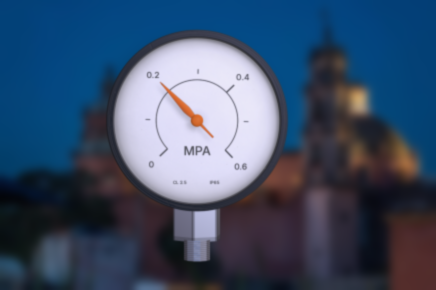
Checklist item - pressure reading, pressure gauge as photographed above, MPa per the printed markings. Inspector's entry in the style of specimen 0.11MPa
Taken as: 0.2MPa
